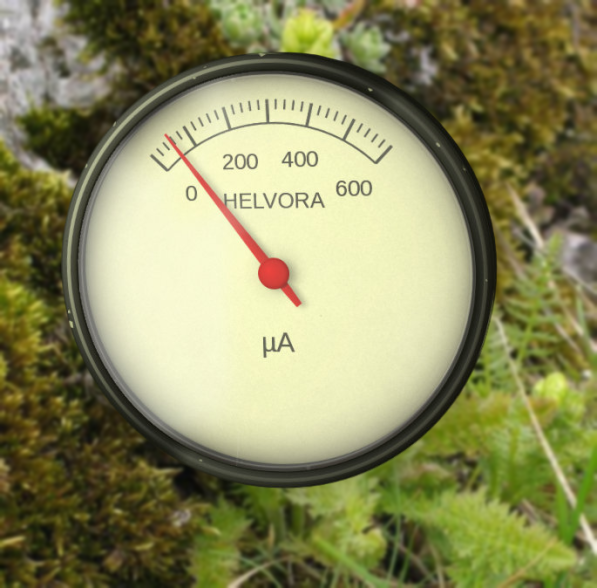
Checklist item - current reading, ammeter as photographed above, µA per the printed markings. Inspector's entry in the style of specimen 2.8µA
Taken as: 60µA
